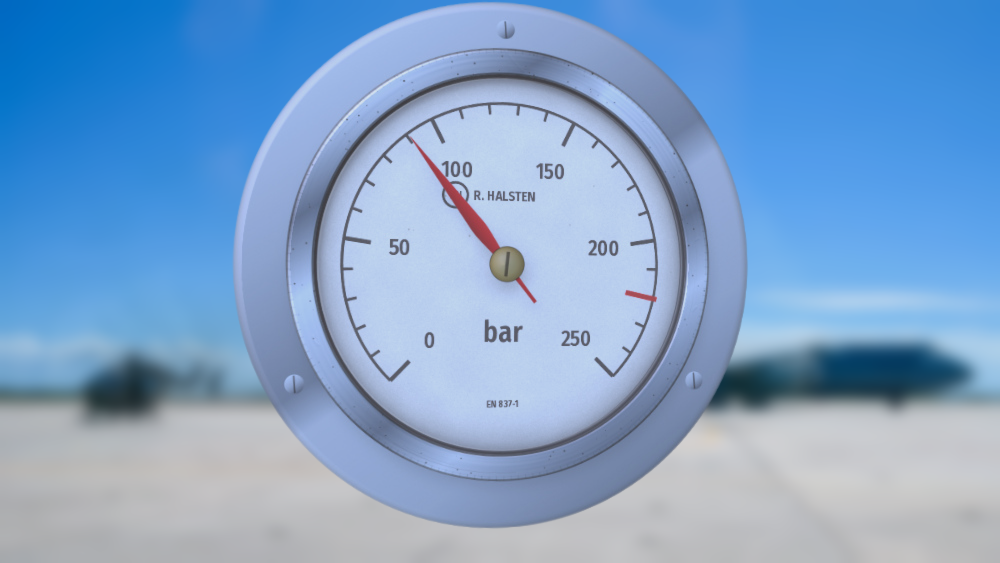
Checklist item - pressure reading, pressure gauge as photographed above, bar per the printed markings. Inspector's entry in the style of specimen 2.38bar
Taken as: 90bar
